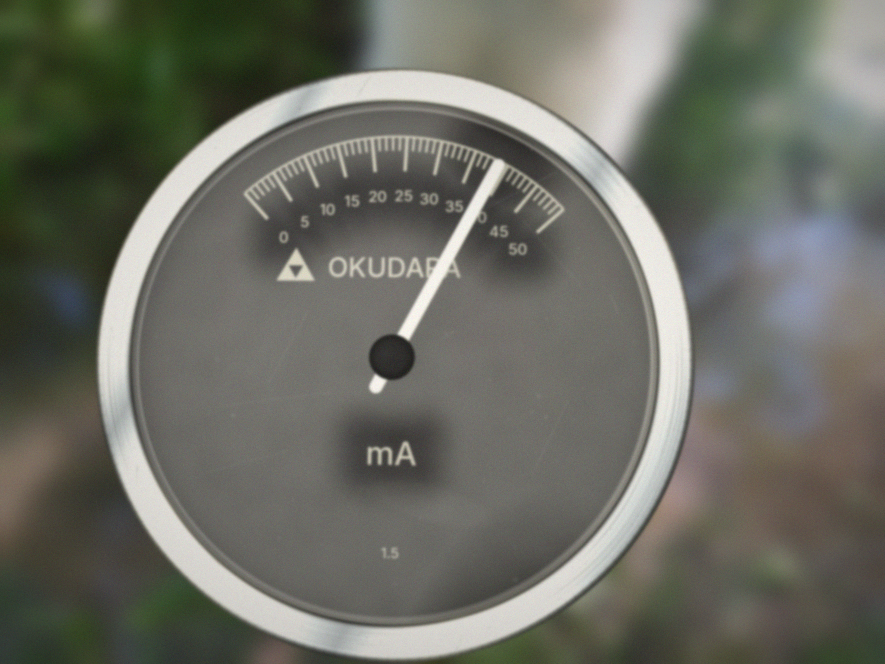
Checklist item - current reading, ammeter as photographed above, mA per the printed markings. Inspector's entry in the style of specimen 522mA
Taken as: 39mA
